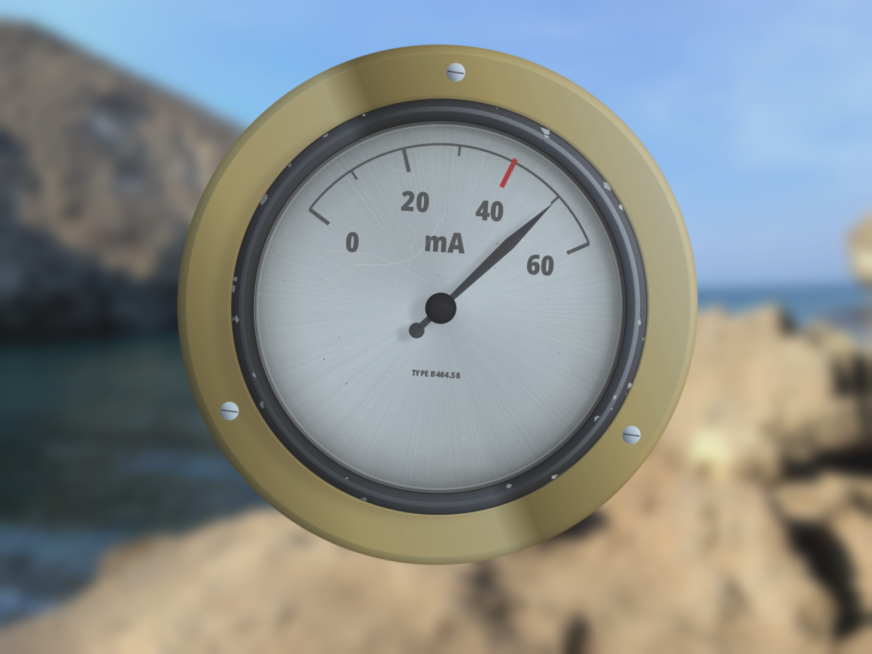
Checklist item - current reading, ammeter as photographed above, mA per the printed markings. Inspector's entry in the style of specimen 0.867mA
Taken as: 50mA
